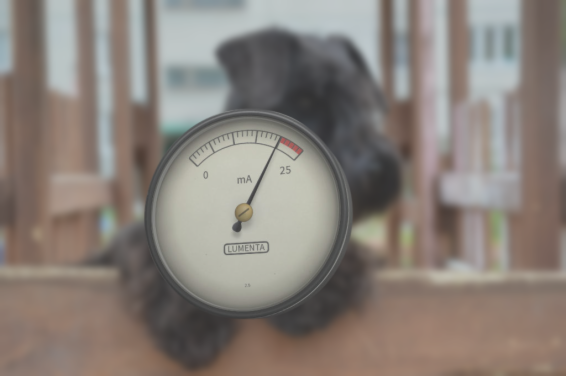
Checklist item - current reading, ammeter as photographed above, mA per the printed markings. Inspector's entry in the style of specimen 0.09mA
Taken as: 20mA
